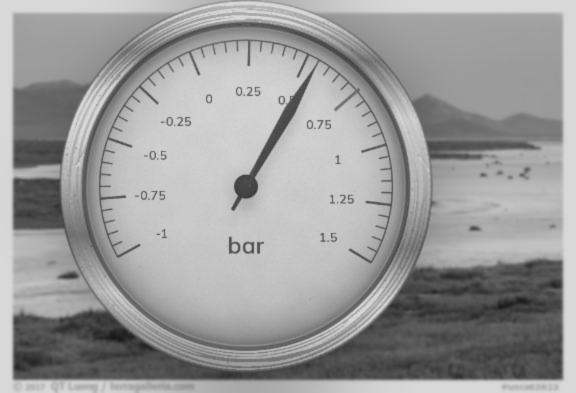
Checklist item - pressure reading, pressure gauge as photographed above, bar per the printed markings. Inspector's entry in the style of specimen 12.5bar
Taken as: 0.55bar
